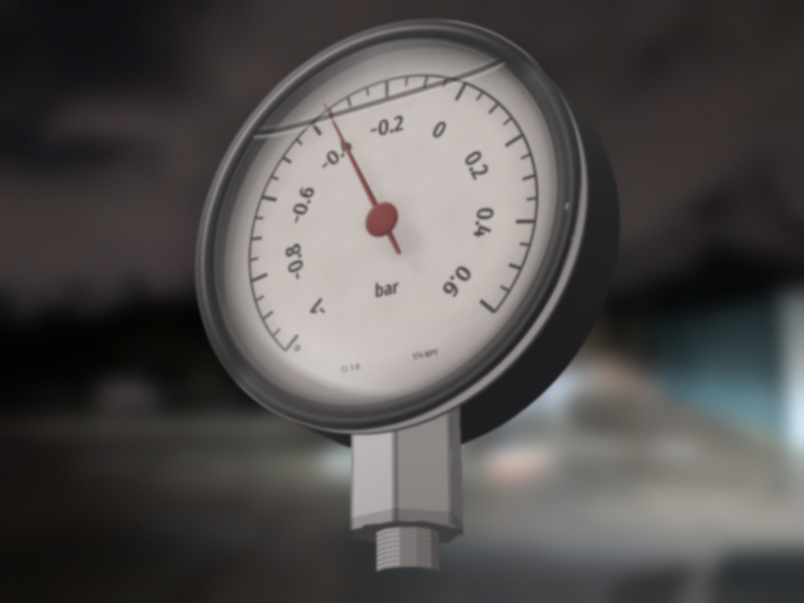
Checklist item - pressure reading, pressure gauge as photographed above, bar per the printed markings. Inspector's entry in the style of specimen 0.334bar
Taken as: -0.35bar
